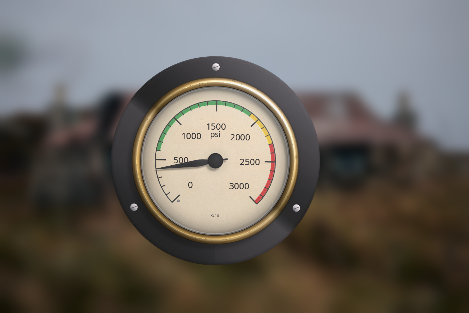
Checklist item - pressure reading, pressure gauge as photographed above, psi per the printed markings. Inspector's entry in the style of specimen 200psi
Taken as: 400psi
